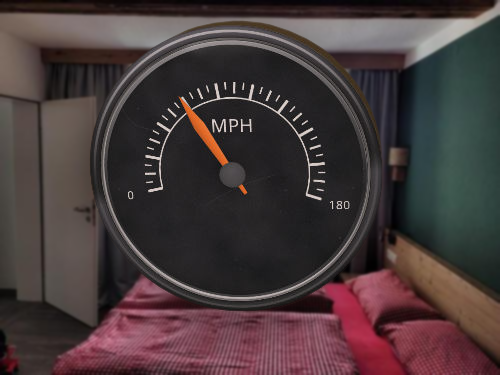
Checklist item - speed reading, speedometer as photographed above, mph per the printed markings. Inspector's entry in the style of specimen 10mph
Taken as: 60mph
